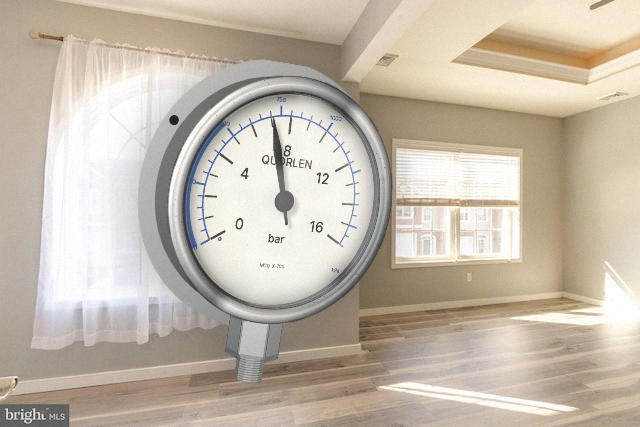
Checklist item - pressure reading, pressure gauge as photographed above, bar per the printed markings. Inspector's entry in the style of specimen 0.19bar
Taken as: 7bar
